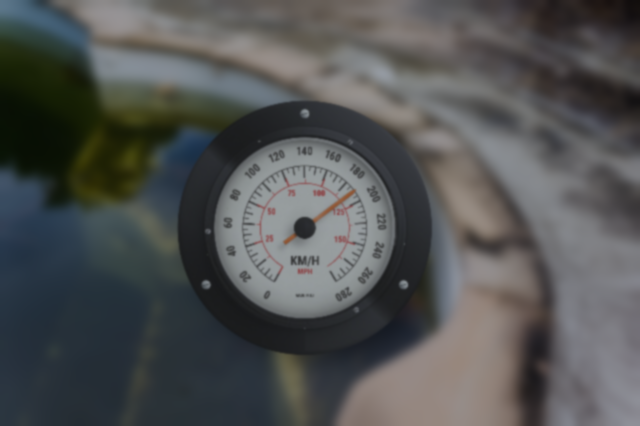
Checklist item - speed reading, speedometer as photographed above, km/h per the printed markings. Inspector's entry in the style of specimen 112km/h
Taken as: 190km/h
